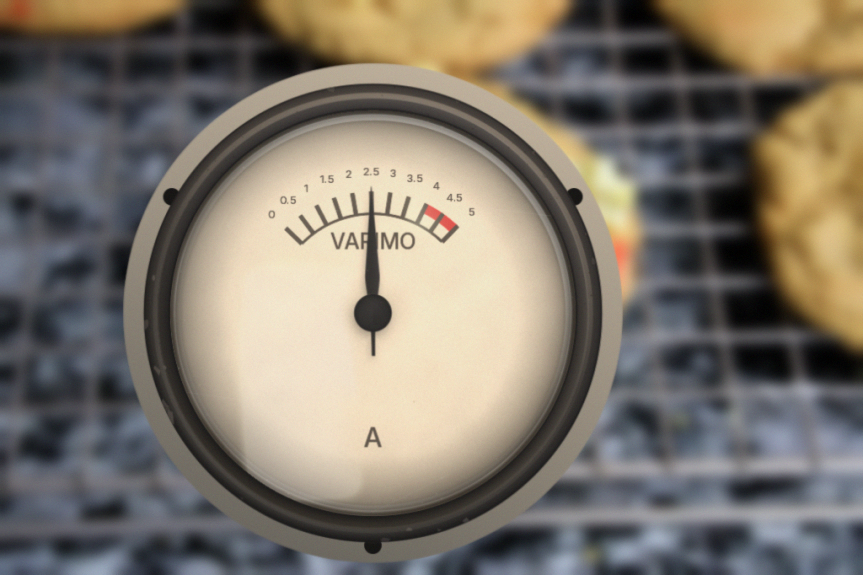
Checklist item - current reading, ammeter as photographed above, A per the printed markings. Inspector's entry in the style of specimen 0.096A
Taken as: 2.5A
